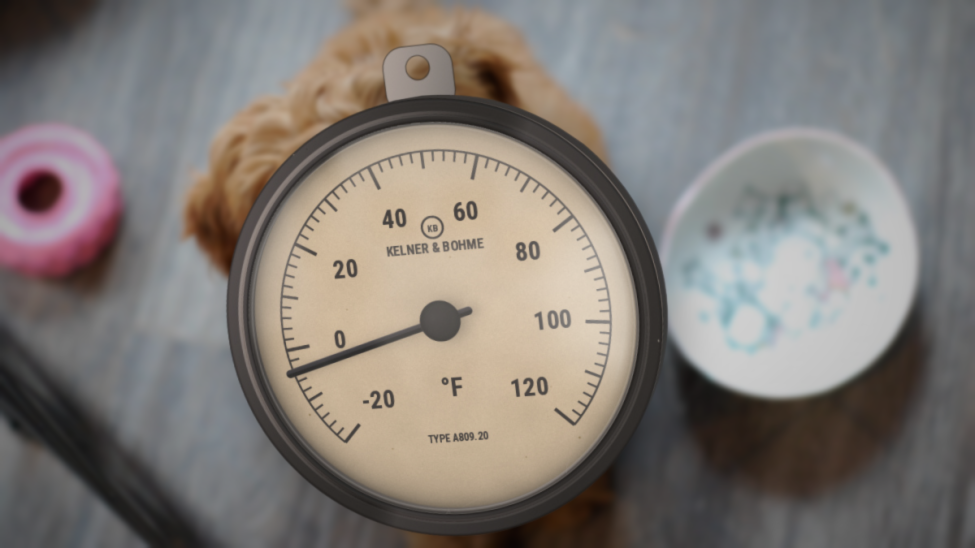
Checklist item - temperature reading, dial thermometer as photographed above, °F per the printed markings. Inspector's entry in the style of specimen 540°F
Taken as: -4°F
